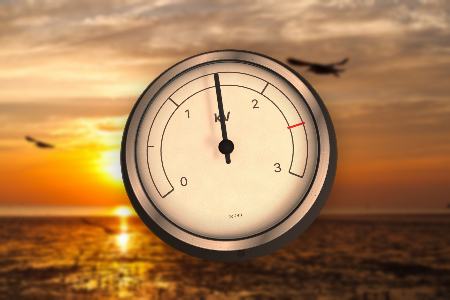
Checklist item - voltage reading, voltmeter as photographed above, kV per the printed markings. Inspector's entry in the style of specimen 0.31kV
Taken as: 1.5kV
